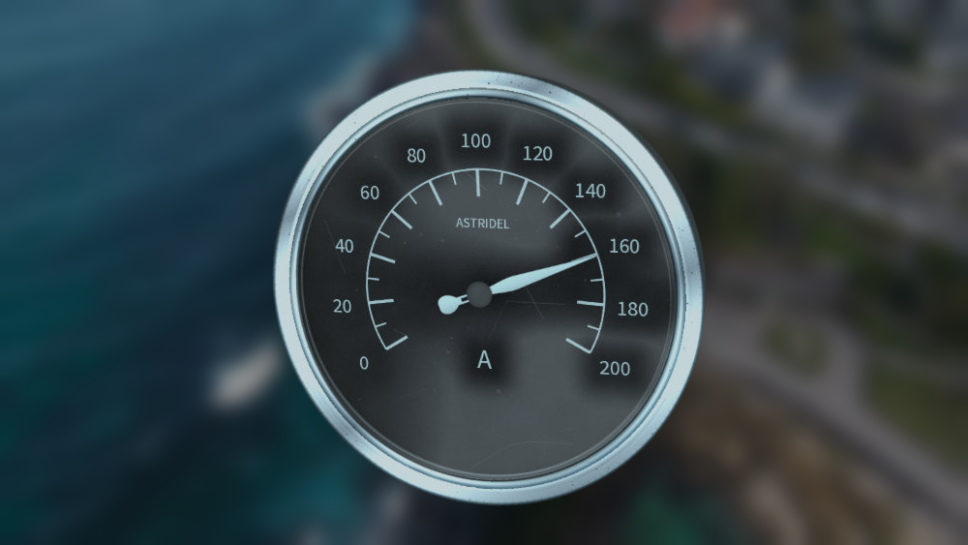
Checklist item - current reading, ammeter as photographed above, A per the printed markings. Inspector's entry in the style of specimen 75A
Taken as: 160A
